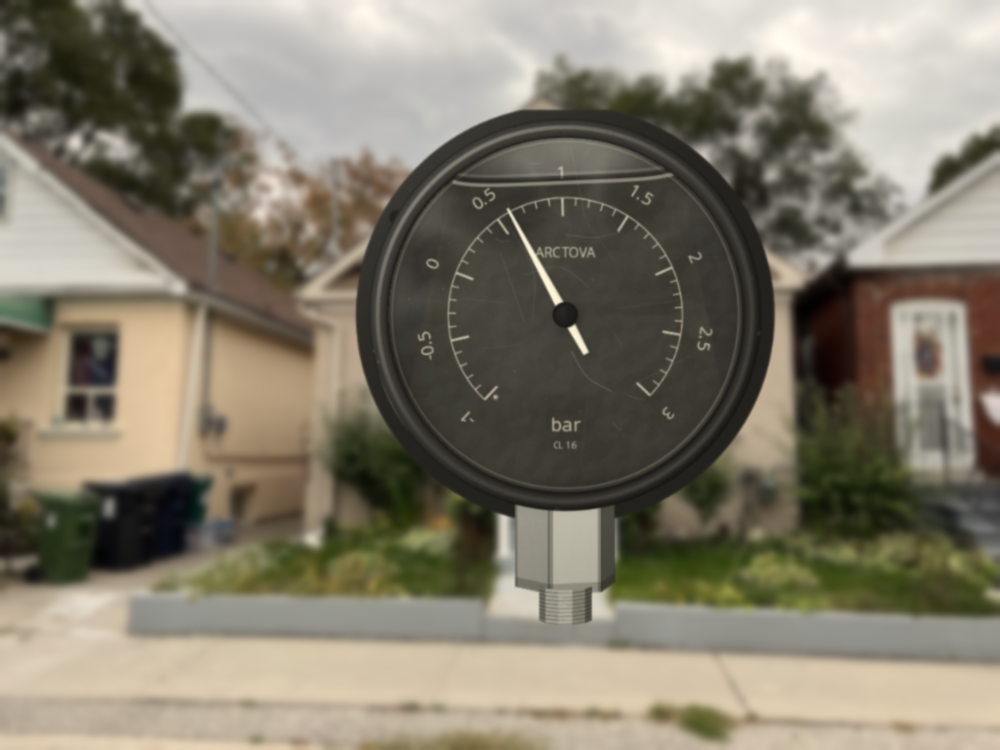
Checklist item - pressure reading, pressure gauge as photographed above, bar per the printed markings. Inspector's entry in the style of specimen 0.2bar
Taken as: 0.6bar
